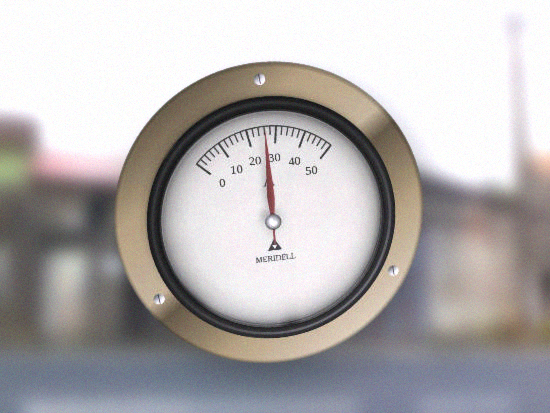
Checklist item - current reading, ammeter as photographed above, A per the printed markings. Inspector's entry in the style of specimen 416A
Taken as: 26A
